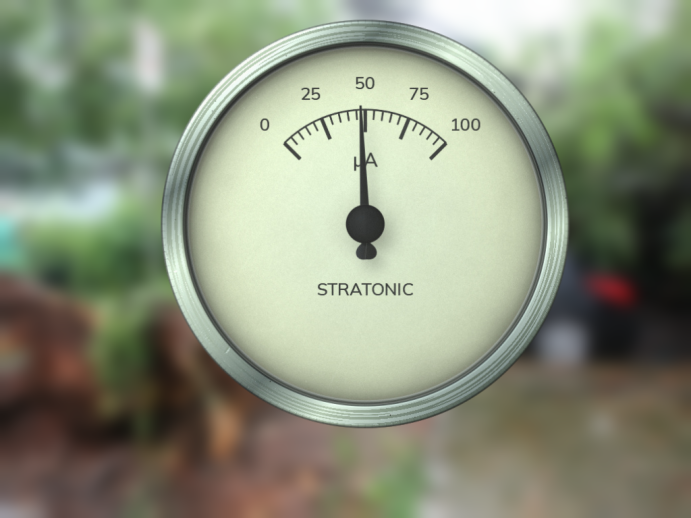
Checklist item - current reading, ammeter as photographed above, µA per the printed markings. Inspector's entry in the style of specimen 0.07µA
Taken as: 47.5µA
